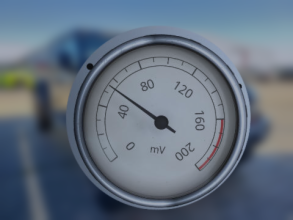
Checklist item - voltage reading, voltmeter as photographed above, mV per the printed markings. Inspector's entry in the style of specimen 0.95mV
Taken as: 55mV
